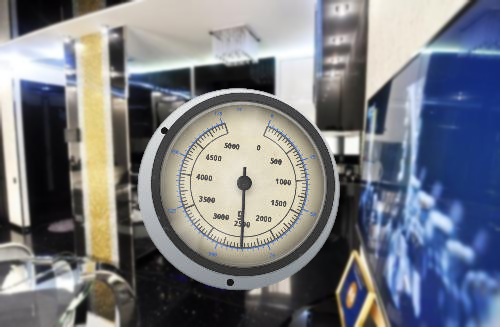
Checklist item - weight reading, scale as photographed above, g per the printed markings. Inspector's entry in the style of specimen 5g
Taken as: 2500g
